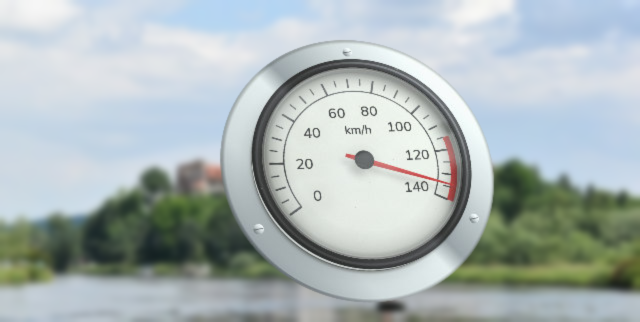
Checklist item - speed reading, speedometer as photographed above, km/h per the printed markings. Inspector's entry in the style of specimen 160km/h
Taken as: 135km/h
